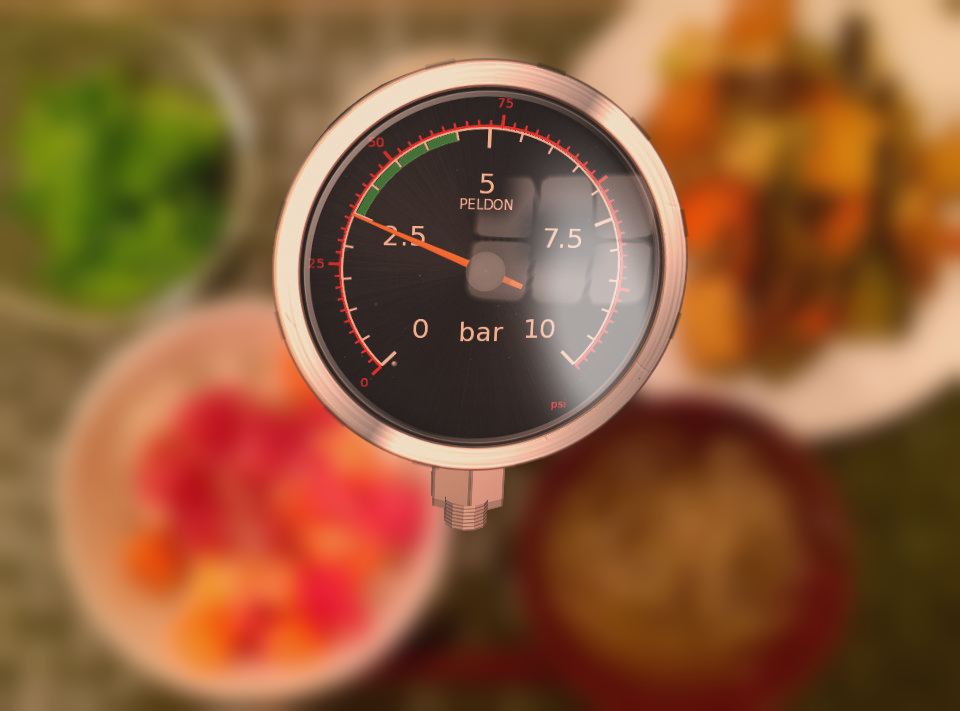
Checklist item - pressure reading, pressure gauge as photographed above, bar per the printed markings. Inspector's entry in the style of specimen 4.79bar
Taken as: 2.5bar
